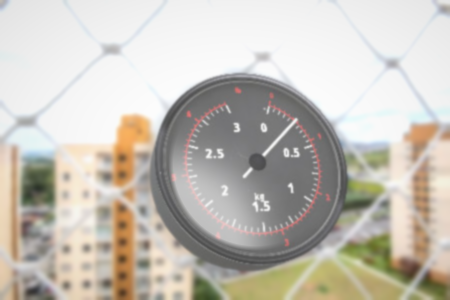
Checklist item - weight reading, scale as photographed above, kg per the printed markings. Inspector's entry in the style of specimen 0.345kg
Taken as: 0.25kg
